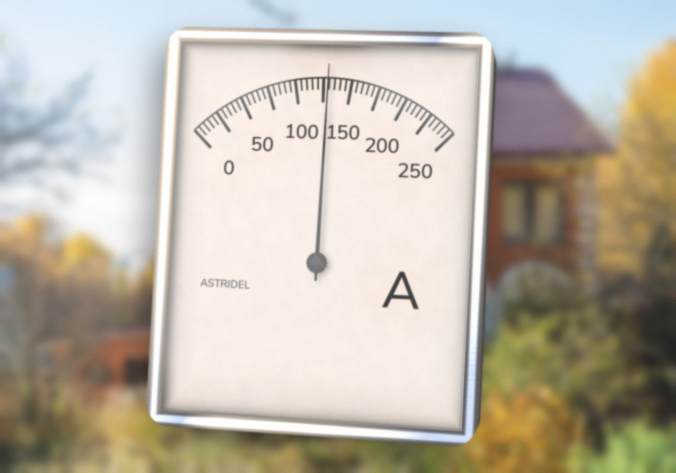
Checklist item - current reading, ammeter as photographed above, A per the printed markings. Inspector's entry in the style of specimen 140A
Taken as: 130A
